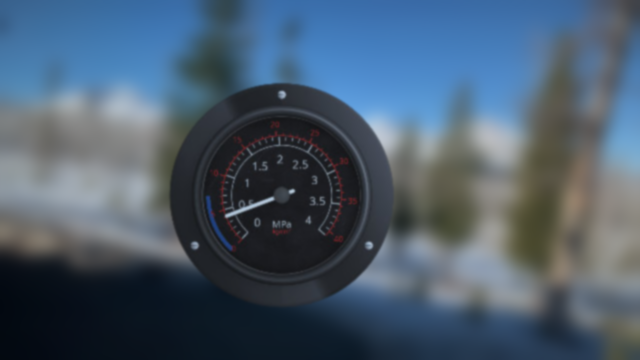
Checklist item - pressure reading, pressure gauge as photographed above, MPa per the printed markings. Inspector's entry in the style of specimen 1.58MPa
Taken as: 0.4MPa
